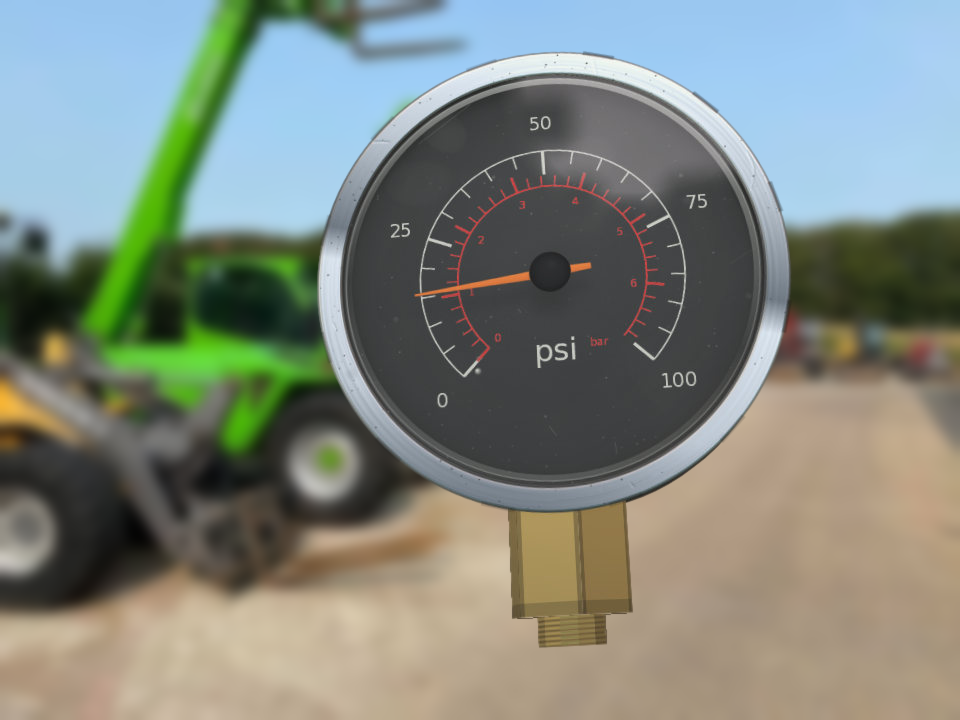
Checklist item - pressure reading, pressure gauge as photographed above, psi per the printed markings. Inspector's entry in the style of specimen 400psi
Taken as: 15psi
